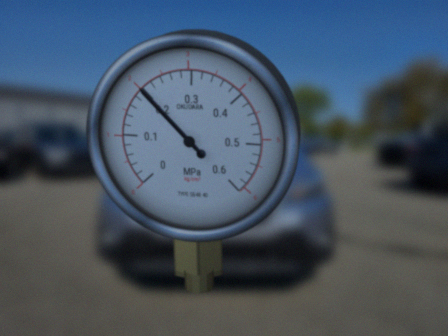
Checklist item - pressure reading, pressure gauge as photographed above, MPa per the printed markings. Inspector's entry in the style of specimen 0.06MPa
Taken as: 0.2MPa
